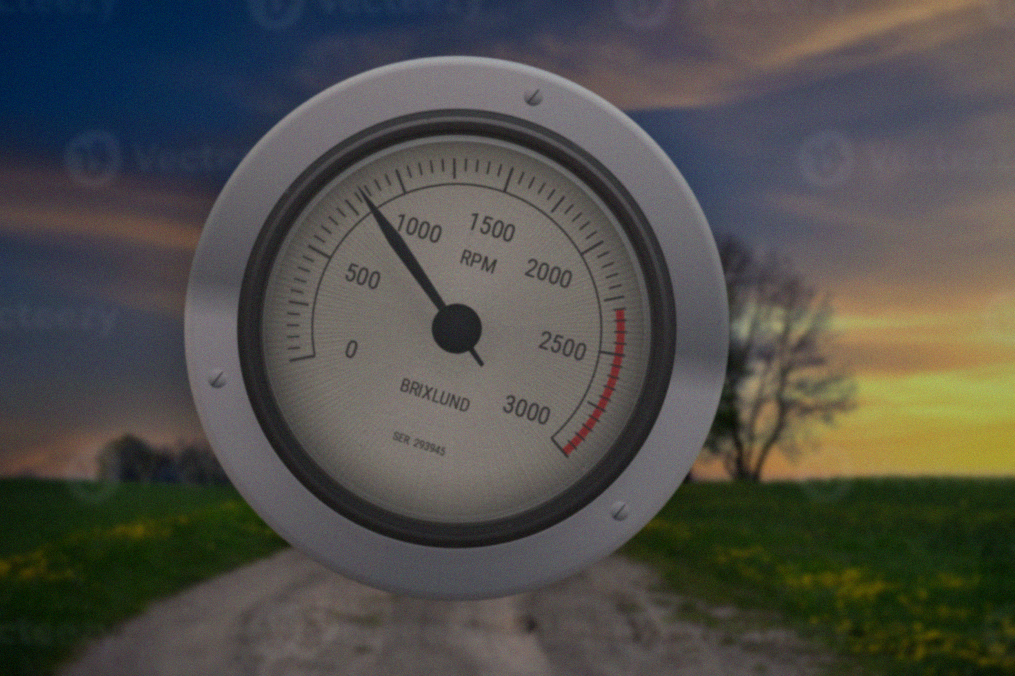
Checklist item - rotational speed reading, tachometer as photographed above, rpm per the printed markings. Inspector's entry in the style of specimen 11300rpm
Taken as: 825rpm
